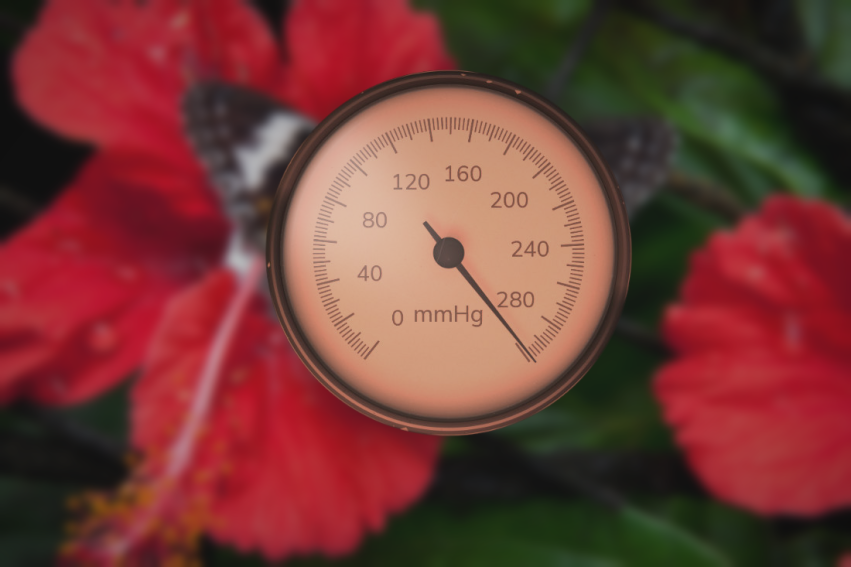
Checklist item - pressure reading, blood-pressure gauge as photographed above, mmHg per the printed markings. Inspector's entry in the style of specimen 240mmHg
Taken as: 298mmHg
